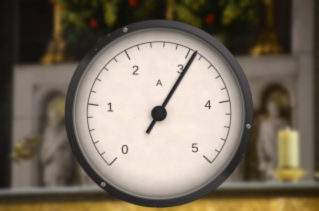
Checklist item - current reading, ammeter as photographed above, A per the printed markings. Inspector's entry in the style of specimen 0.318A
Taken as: 3.1A
